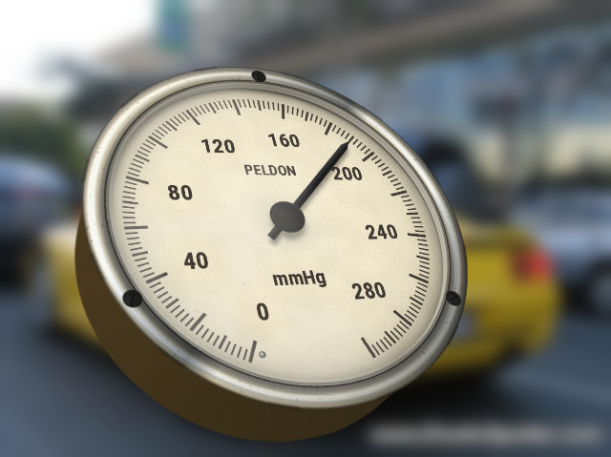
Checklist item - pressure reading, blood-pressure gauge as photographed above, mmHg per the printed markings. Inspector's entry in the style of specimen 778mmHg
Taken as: 190mmHg
